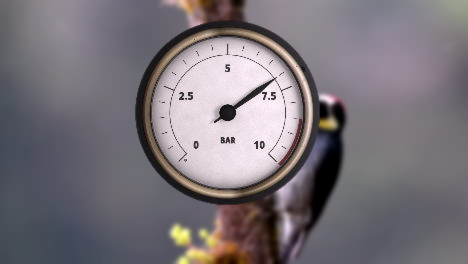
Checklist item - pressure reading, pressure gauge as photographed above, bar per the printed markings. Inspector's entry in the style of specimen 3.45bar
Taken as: 7bar
